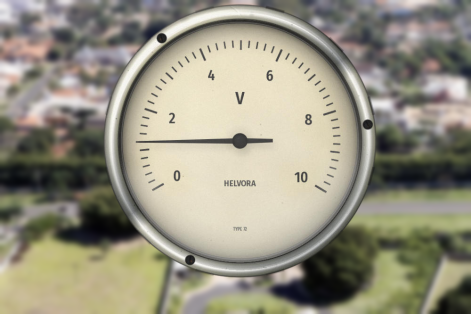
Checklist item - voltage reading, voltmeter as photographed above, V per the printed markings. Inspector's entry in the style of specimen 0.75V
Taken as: 1.2V
